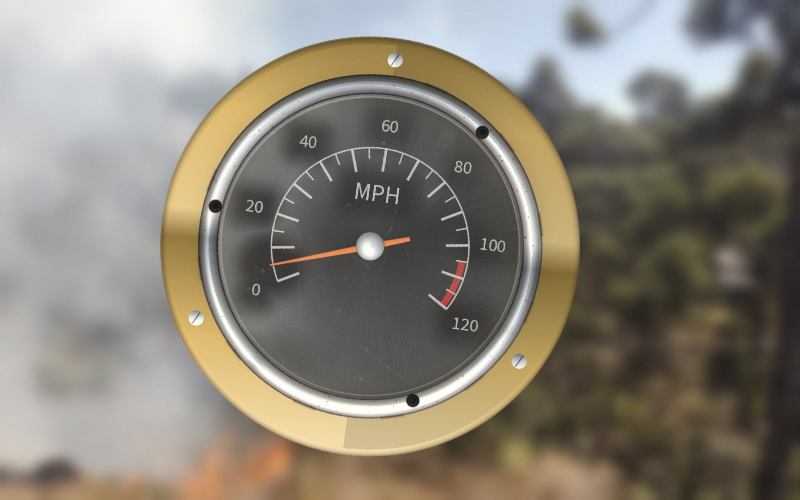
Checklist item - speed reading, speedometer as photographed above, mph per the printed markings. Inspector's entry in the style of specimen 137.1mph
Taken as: 5mph
